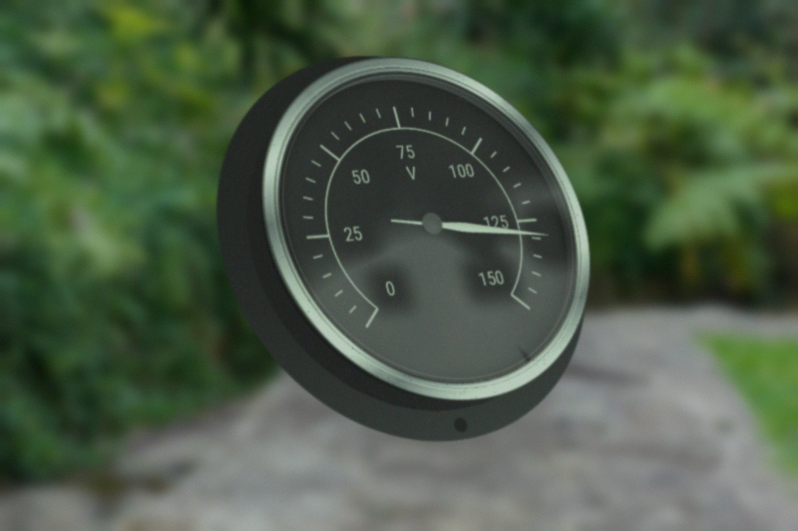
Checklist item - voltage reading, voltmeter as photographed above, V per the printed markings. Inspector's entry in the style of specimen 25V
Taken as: 130V
